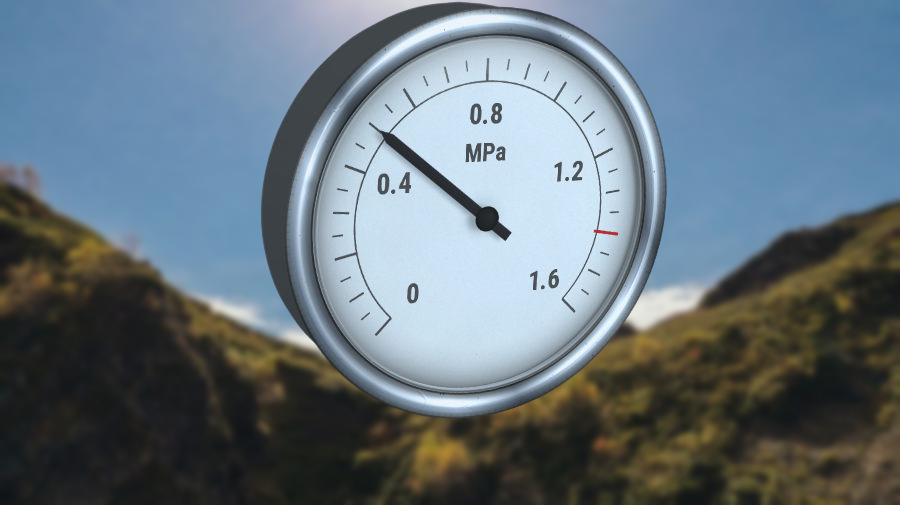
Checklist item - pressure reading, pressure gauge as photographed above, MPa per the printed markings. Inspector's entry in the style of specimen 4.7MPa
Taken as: 0.5MPa
